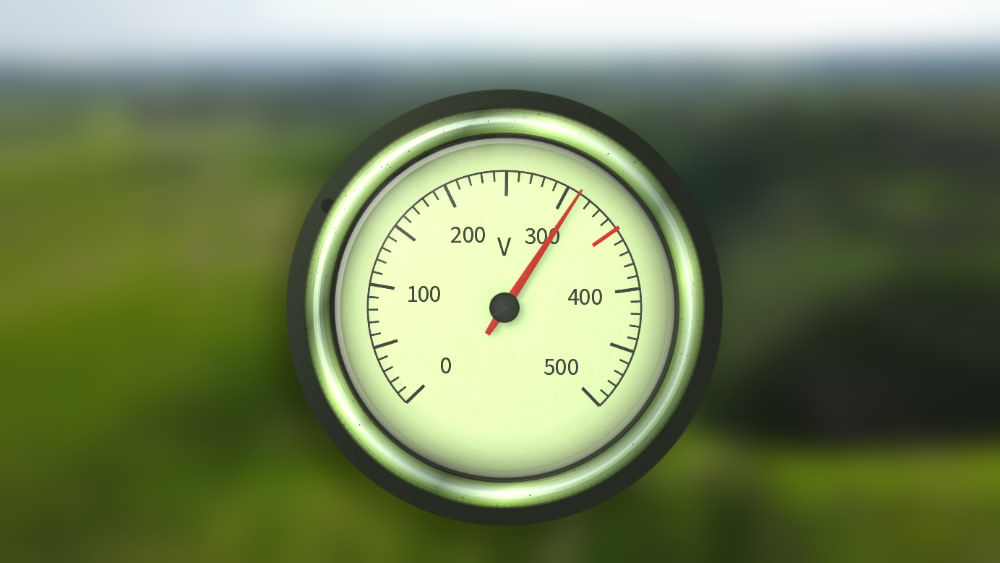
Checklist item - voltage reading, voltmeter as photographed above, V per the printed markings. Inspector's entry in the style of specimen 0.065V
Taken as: 310V
